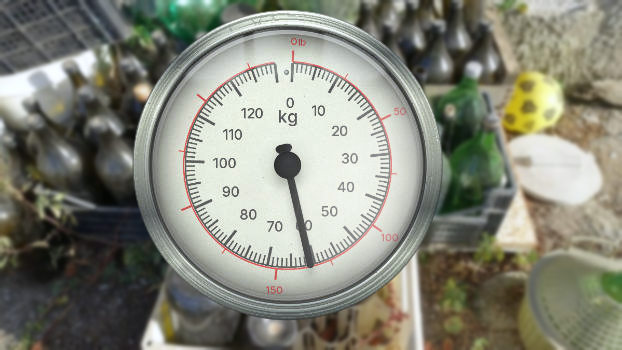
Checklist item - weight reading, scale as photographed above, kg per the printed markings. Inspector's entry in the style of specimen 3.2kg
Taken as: 61kg
